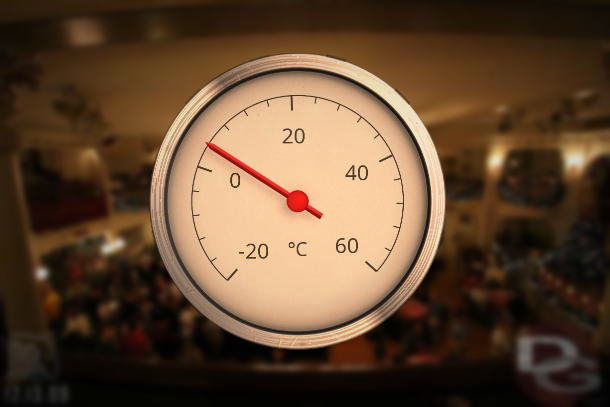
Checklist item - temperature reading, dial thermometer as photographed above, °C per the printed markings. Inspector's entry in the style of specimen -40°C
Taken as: 4°C
